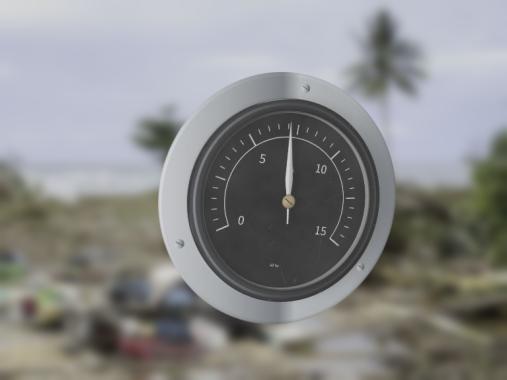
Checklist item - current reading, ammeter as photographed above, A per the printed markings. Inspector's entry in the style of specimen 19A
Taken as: 7A
